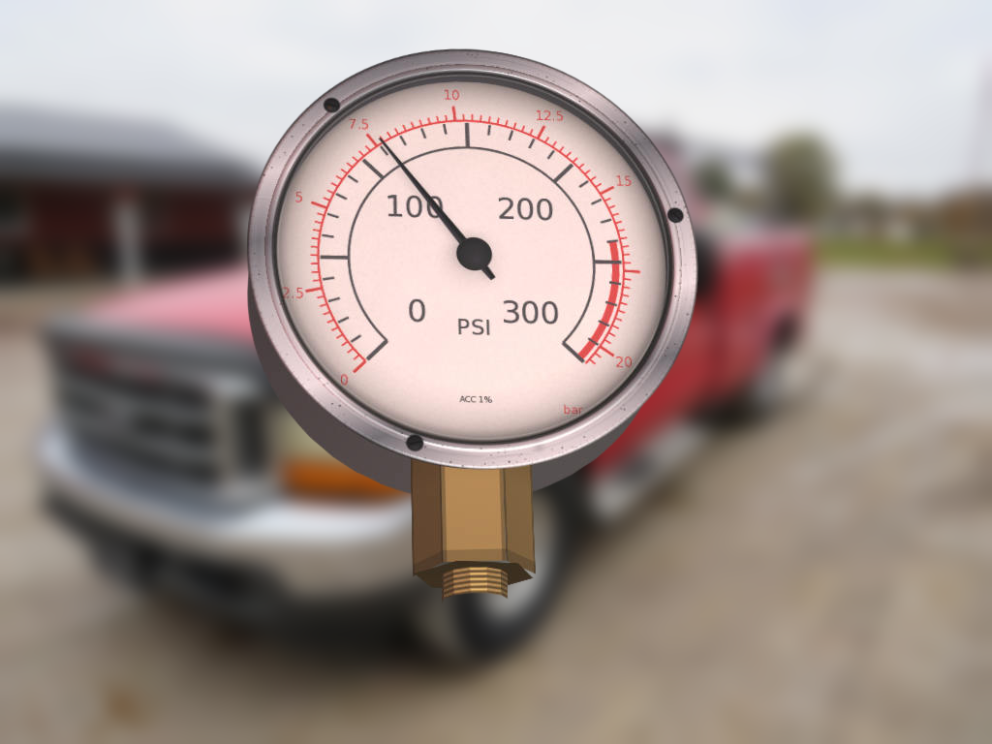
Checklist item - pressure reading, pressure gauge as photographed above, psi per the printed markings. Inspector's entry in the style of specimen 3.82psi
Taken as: 110psi
